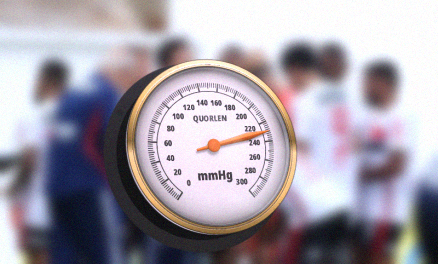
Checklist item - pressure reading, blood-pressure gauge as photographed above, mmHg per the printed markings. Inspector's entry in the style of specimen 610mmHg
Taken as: 230mmHg
